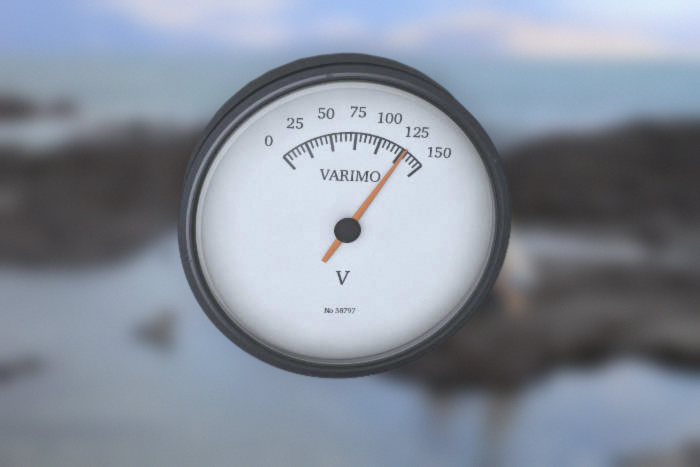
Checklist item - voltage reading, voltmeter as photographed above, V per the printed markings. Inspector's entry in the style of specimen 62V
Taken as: 125V
